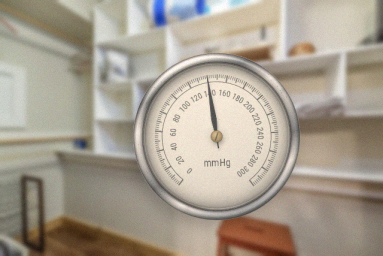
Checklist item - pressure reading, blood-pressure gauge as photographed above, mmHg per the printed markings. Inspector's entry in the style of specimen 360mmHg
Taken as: 140mmHg
